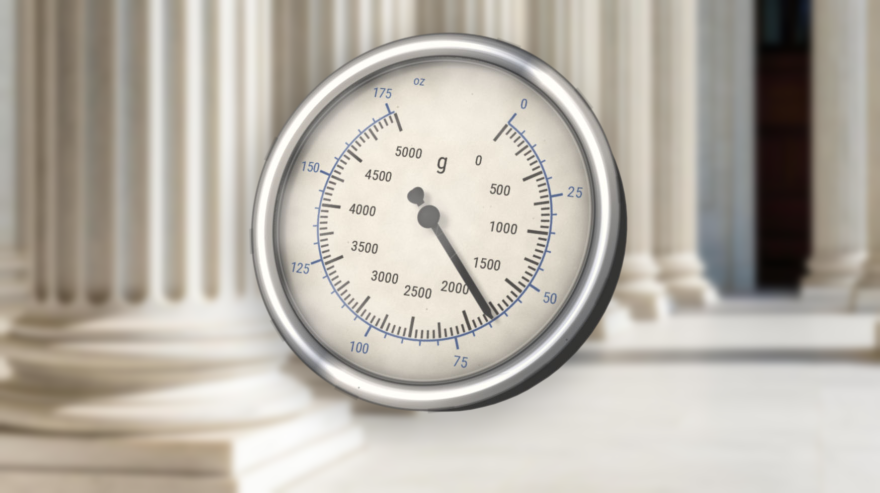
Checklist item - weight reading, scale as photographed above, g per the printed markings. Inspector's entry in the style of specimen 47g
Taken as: 1800g
